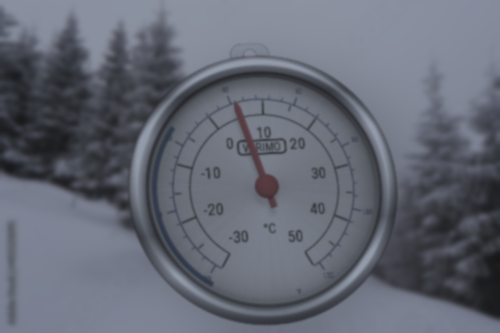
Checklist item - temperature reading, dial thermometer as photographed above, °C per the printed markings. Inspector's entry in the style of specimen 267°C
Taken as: 5°C
